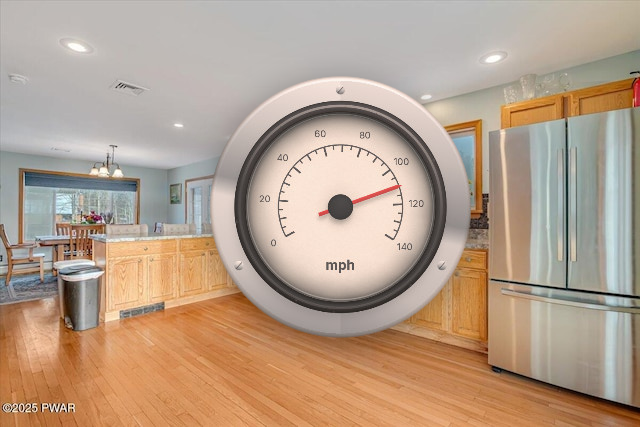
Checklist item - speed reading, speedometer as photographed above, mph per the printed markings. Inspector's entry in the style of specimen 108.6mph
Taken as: 110mph
